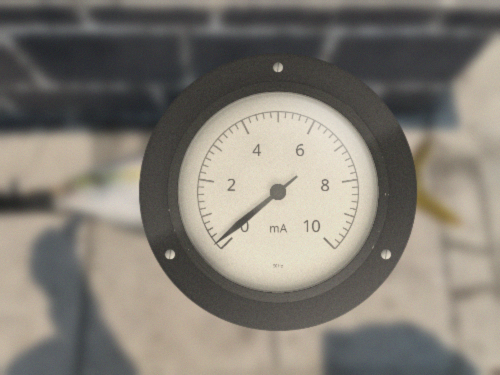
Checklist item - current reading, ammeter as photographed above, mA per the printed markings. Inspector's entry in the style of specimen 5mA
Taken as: 0.2mA
